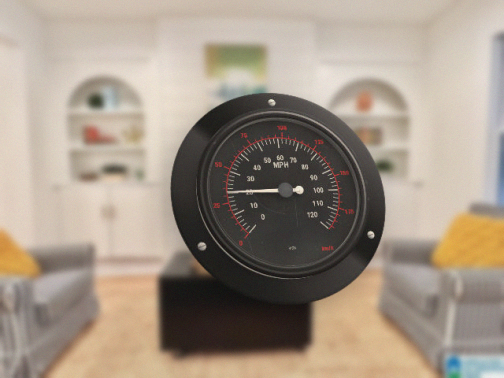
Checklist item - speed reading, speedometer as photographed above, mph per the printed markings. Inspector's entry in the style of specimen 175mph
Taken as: 20mph
